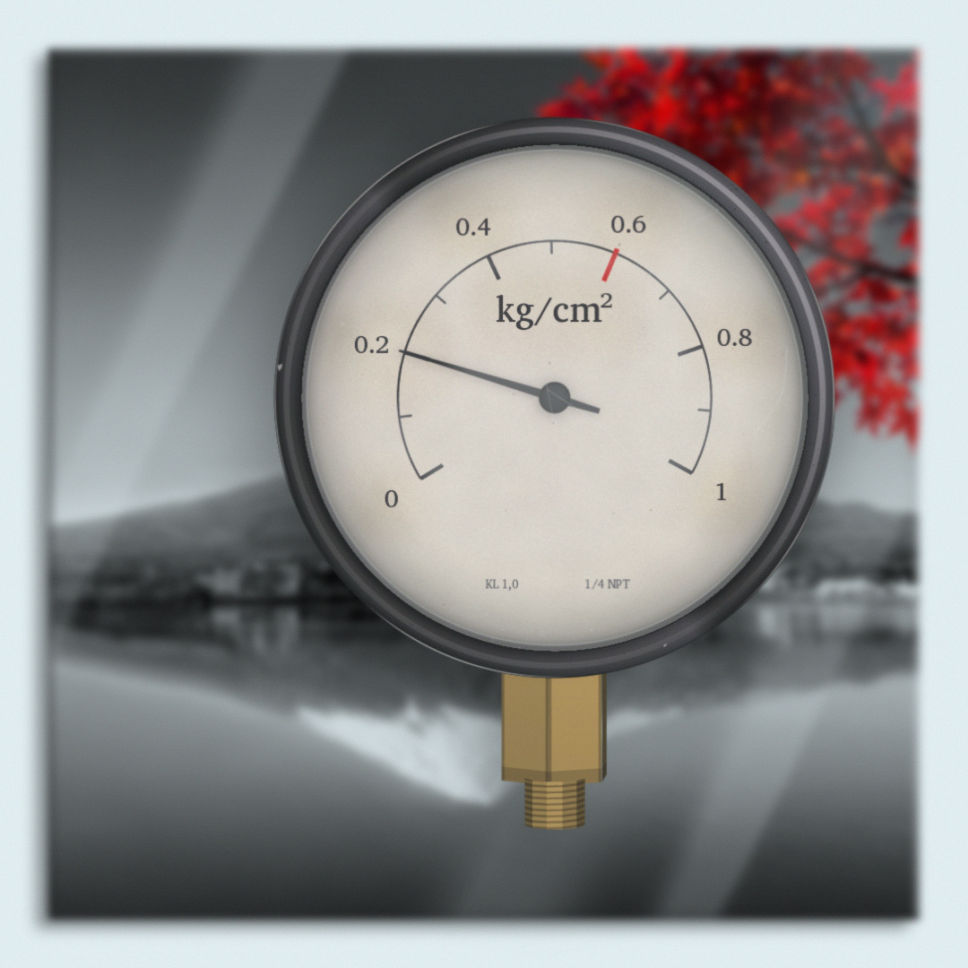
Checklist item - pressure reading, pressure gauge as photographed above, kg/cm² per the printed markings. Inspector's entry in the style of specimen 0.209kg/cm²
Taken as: 0.2kg/cm²
